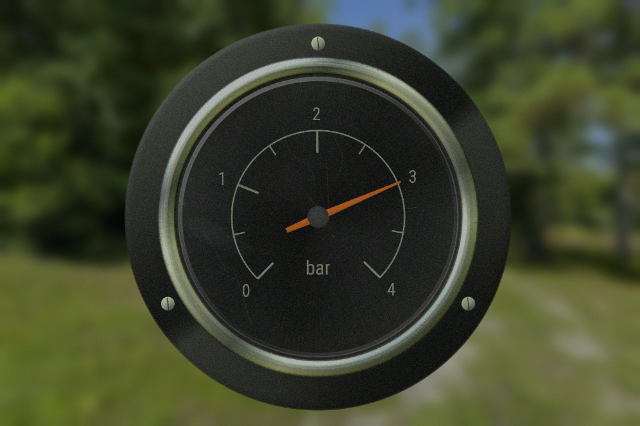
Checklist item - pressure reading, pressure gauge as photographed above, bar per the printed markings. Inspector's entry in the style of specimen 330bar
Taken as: 3bar
